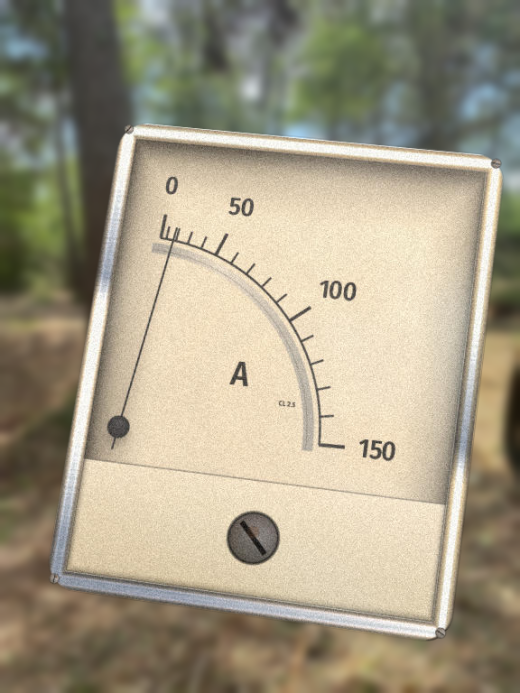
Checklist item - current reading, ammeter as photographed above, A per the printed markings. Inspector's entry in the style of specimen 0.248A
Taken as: 20A
